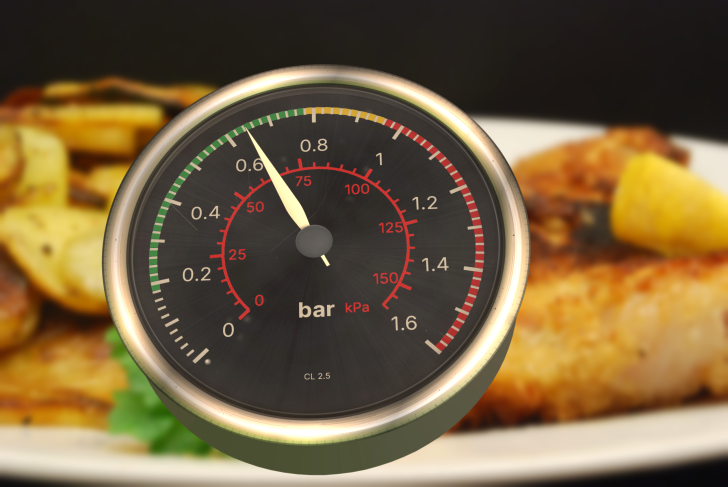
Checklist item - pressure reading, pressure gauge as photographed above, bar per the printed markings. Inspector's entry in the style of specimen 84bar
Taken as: 0.64bar
